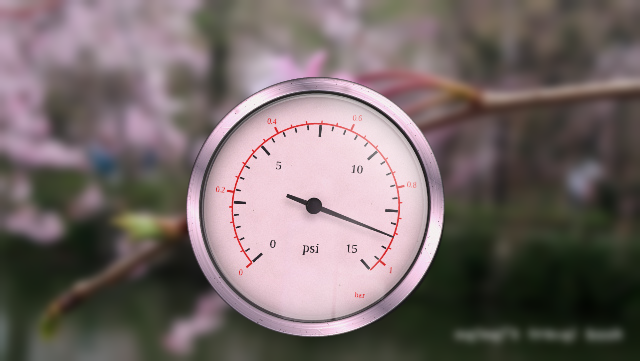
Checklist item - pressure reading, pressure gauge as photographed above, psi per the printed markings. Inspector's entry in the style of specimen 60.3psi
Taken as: 13.5psi
